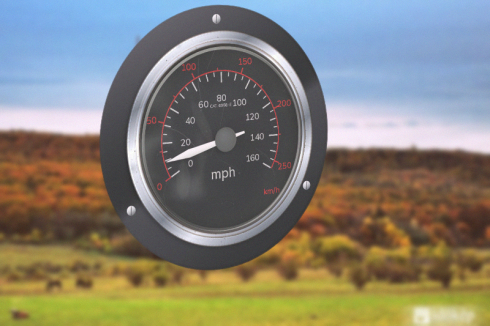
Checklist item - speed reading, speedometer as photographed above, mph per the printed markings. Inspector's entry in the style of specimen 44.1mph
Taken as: 10mph
